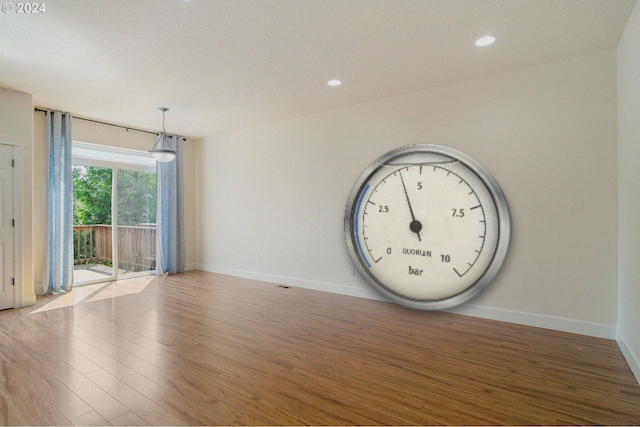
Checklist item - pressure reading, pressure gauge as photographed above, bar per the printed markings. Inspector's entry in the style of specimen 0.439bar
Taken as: 4.25bar
